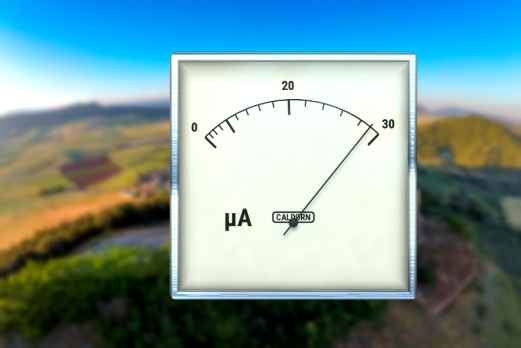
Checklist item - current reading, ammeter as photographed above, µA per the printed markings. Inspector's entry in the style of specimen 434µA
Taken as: 29µA
